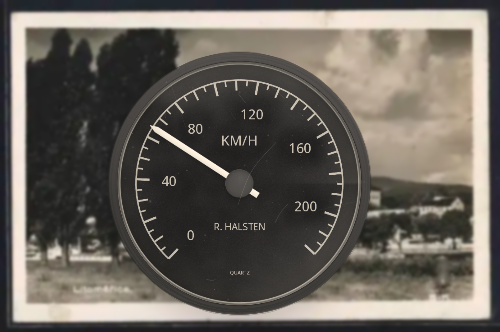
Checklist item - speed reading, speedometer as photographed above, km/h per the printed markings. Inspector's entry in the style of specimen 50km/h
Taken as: 65km/h
